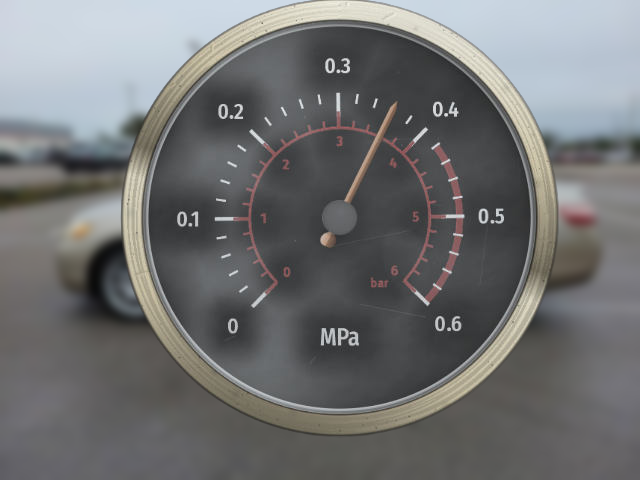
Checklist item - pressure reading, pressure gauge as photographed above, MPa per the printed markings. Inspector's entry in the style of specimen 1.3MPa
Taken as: 0.36MPa
